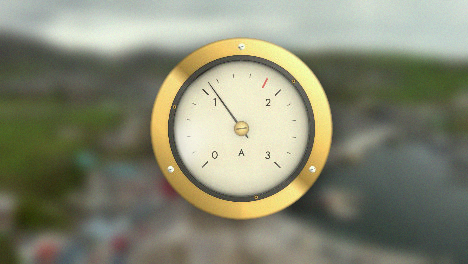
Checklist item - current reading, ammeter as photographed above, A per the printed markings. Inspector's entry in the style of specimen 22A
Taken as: 1.1A
